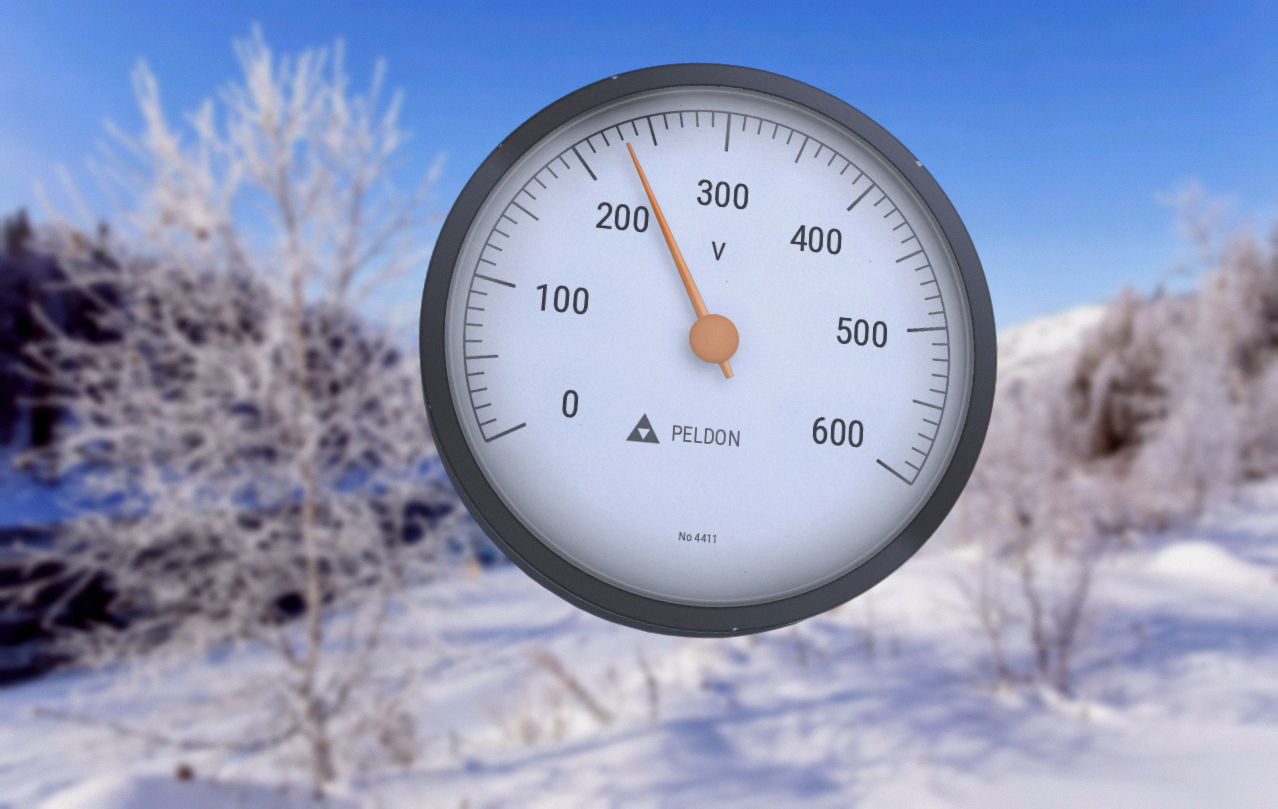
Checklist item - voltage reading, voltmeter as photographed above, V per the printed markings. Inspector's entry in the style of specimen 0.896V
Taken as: 230V
